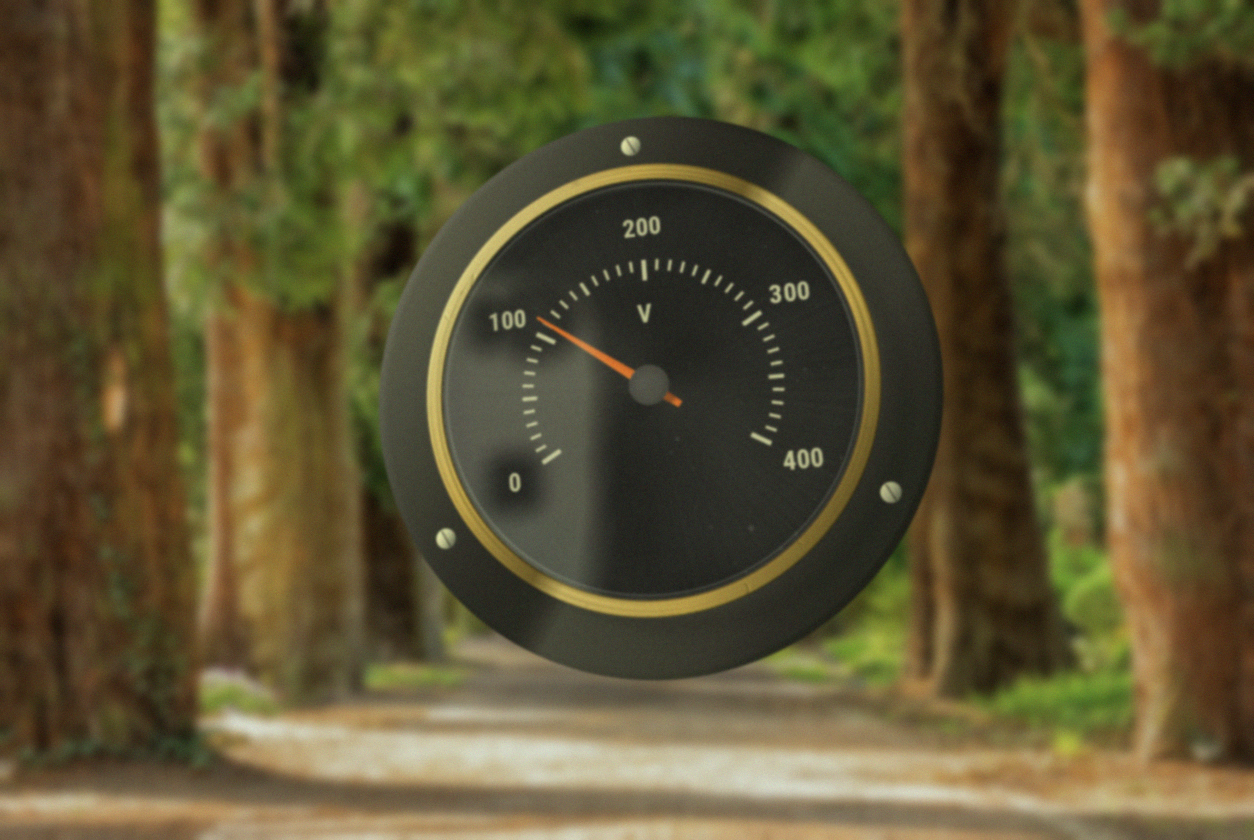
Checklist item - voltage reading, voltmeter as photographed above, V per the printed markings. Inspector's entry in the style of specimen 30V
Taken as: 110V
